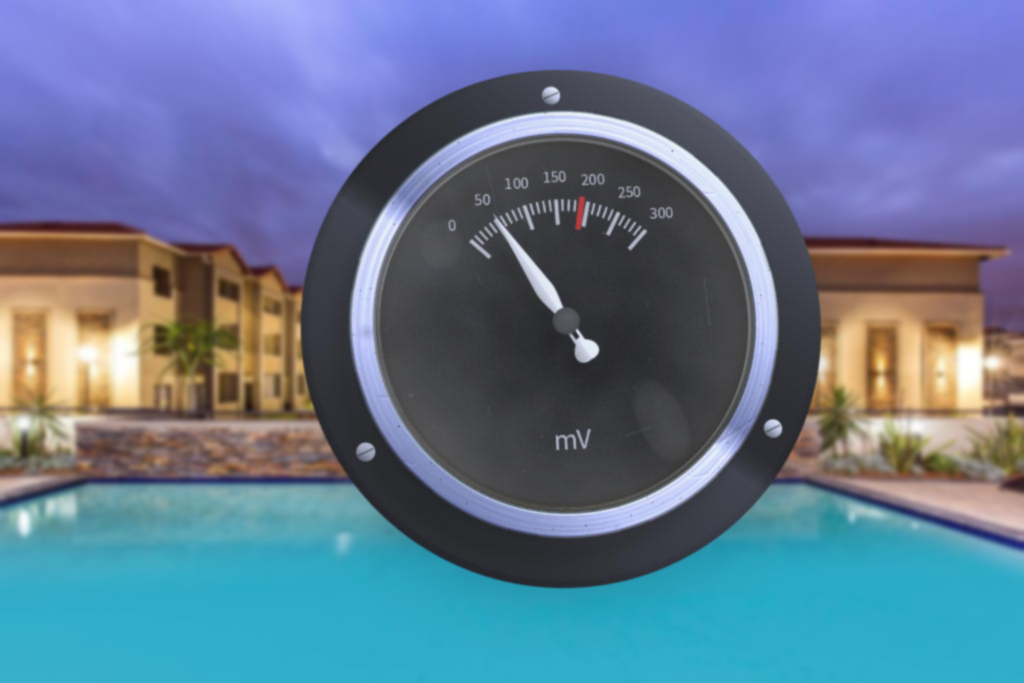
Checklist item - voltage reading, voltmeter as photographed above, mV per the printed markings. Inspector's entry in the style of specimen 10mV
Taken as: 50mV
